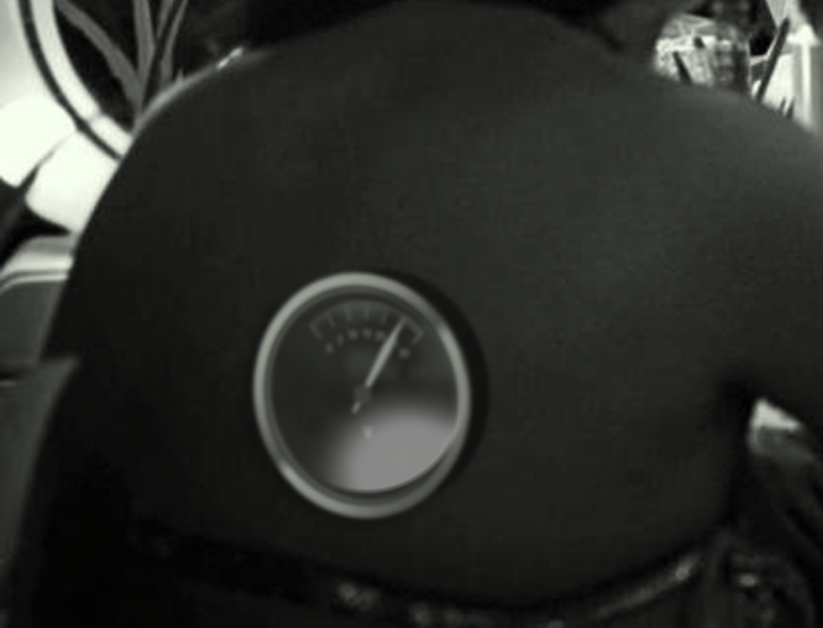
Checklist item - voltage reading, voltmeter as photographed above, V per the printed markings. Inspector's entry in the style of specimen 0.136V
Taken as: 25V
